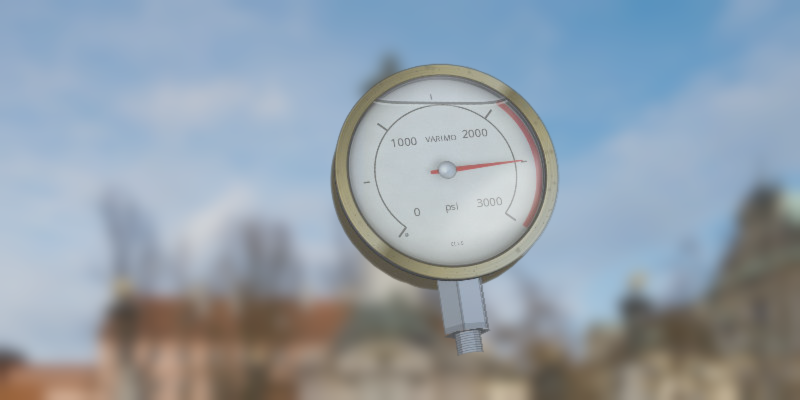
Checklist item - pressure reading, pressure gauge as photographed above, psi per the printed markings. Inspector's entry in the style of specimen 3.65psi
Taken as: 2500psi
